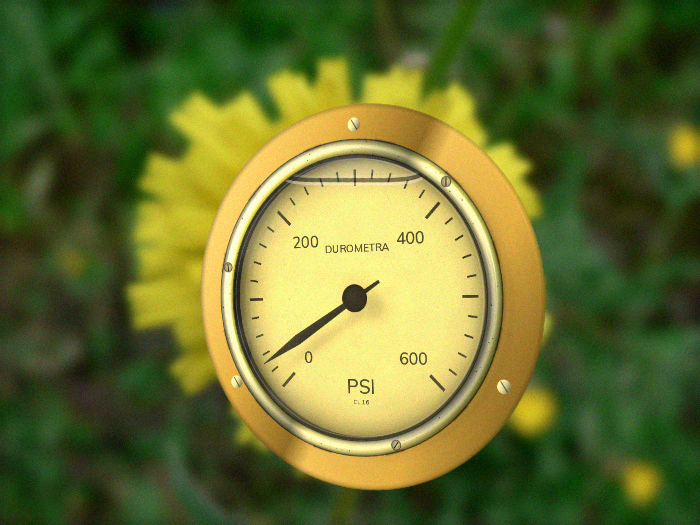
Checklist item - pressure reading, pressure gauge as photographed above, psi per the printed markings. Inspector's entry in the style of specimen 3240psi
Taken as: 30psi
